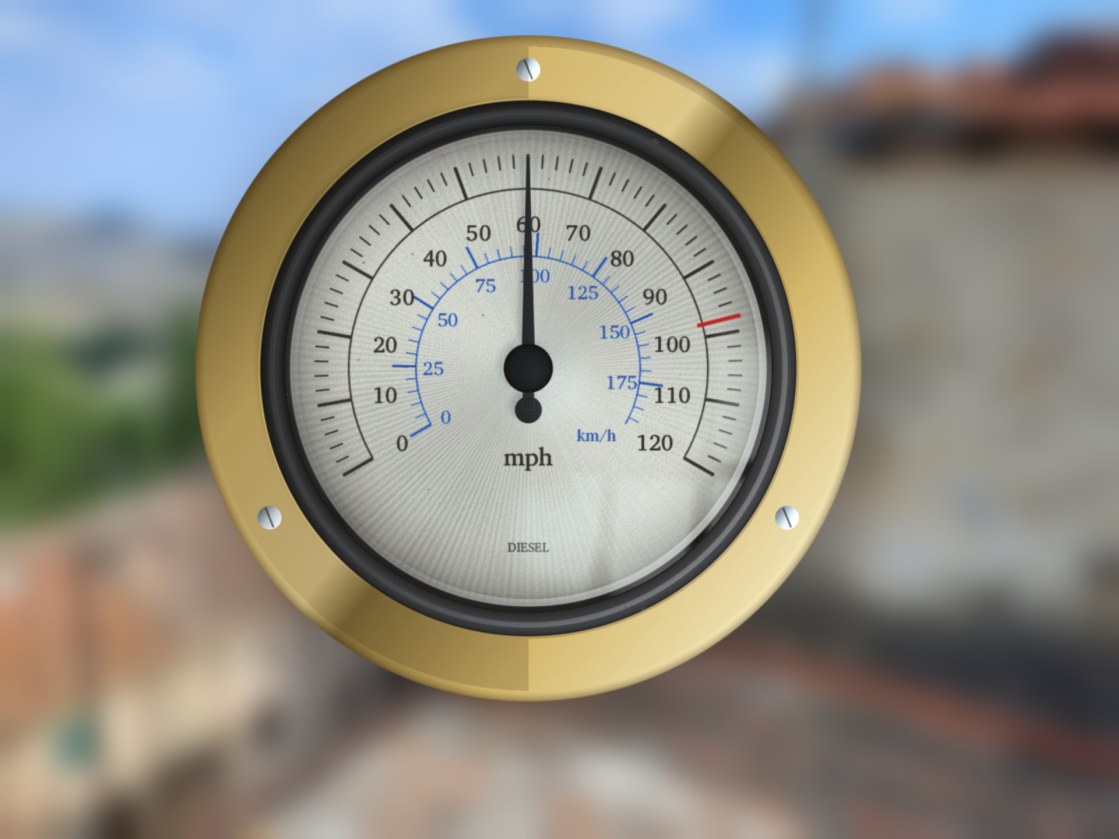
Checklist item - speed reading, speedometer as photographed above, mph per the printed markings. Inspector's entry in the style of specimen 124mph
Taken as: 60mph
